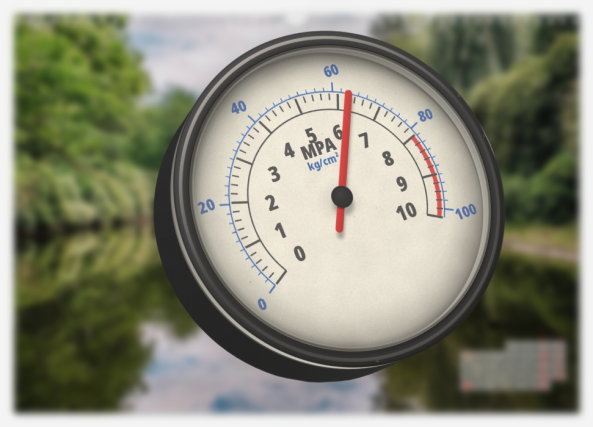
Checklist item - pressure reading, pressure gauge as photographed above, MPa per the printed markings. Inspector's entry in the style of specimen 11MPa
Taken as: 6.2MPa
